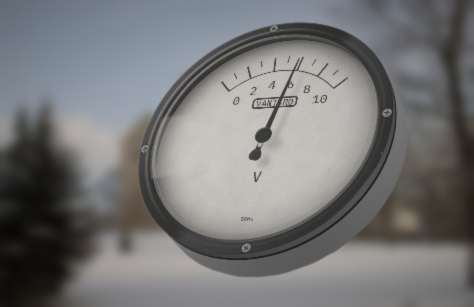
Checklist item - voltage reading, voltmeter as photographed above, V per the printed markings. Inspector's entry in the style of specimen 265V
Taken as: 6V
